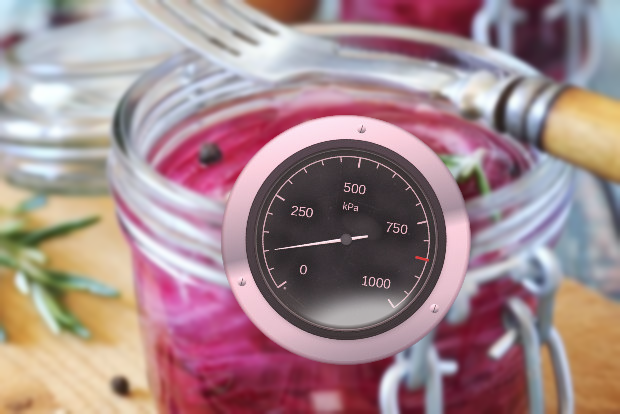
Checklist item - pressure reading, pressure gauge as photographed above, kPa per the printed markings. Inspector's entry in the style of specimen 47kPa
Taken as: 100kPa
